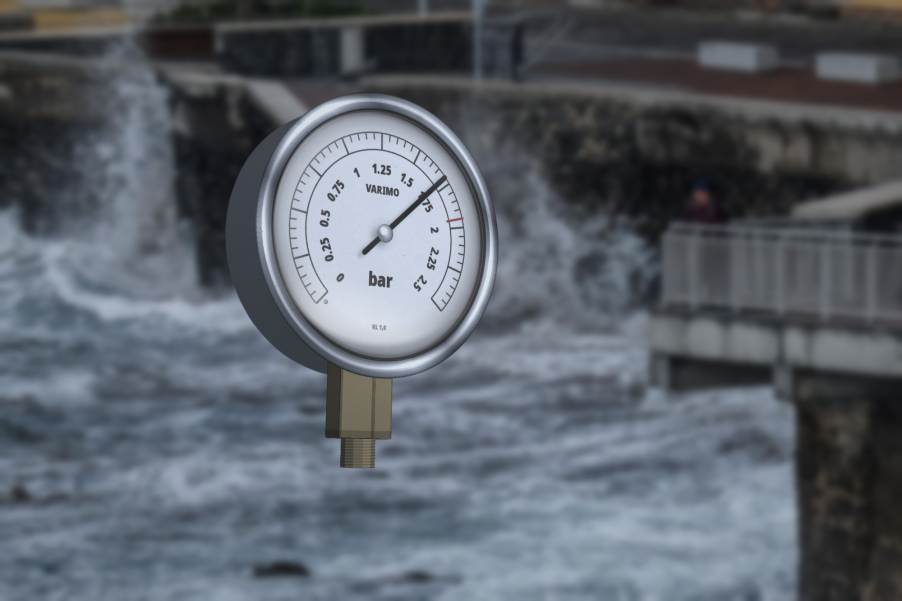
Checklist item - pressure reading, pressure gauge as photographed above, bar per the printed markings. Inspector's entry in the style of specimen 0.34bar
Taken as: 1.7bar
